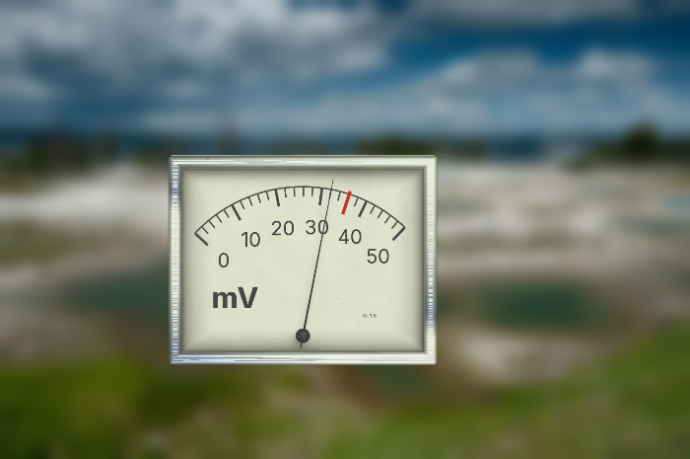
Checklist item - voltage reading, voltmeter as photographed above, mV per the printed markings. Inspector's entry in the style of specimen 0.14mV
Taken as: 32mV
